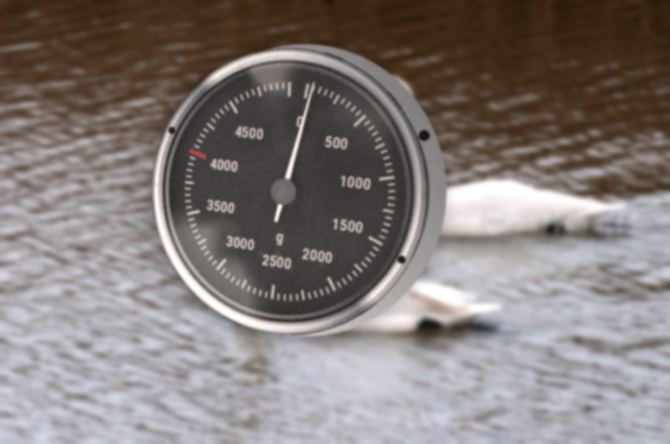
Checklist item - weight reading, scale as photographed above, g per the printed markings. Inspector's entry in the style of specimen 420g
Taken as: 50g
